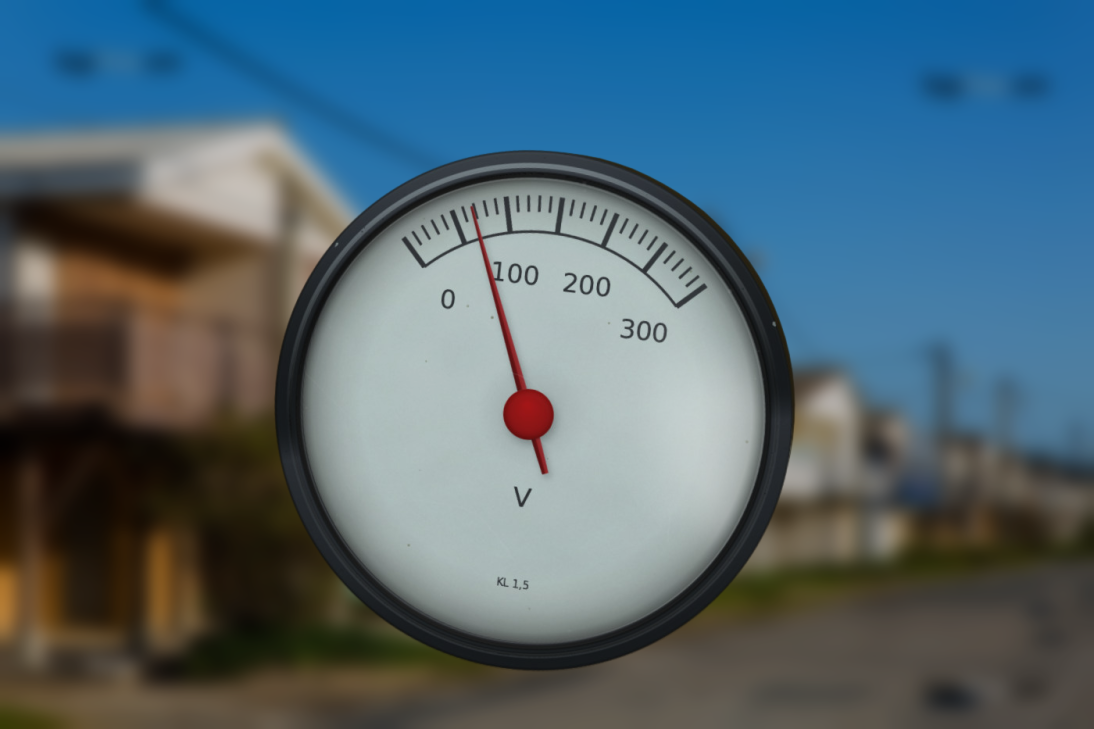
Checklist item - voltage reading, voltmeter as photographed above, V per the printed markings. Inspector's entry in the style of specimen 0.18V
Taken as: 70V
